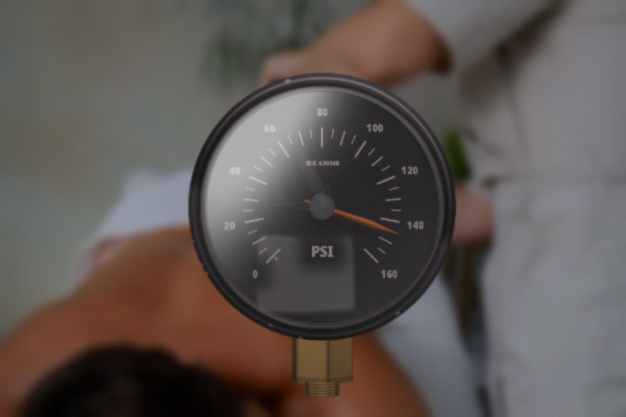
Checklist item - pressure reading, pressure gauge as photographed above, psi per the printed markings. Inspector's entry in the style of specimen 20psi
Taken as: 145psi
